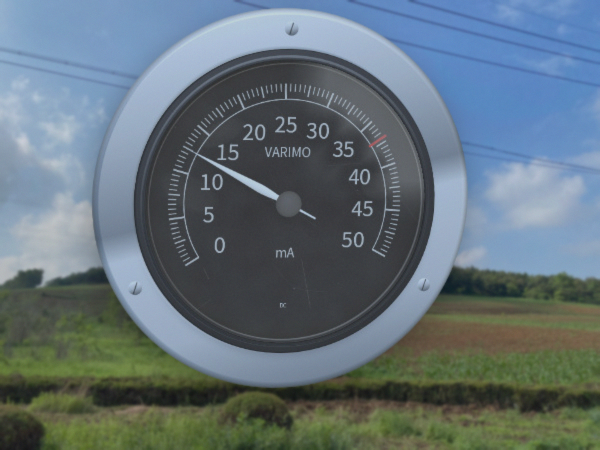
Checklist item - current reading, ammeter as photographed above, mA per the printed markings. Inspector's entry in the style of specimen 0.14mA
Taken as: 12.5mA
